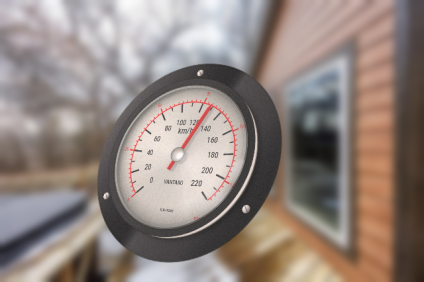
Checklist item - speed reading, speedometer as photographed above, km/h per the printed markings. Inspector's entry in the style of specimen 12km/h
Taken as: 130km/h
